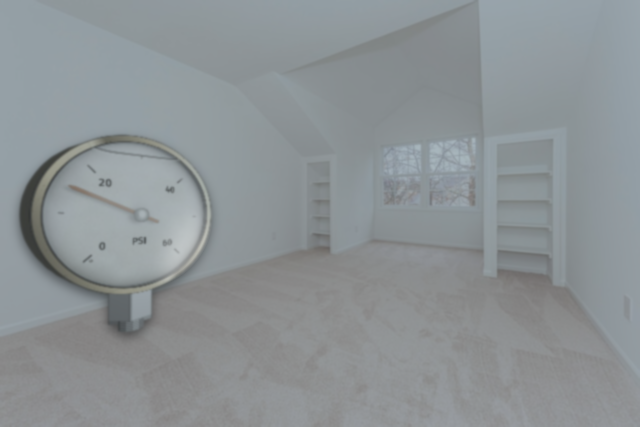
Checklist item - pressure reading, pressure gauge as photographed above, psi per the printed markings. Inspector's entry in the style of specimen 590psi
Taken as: 15psi
